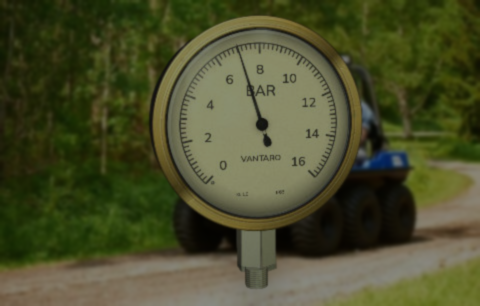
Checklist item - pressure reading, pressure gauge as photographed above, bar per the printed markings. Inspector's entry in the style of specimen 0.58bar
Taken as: 7bar
